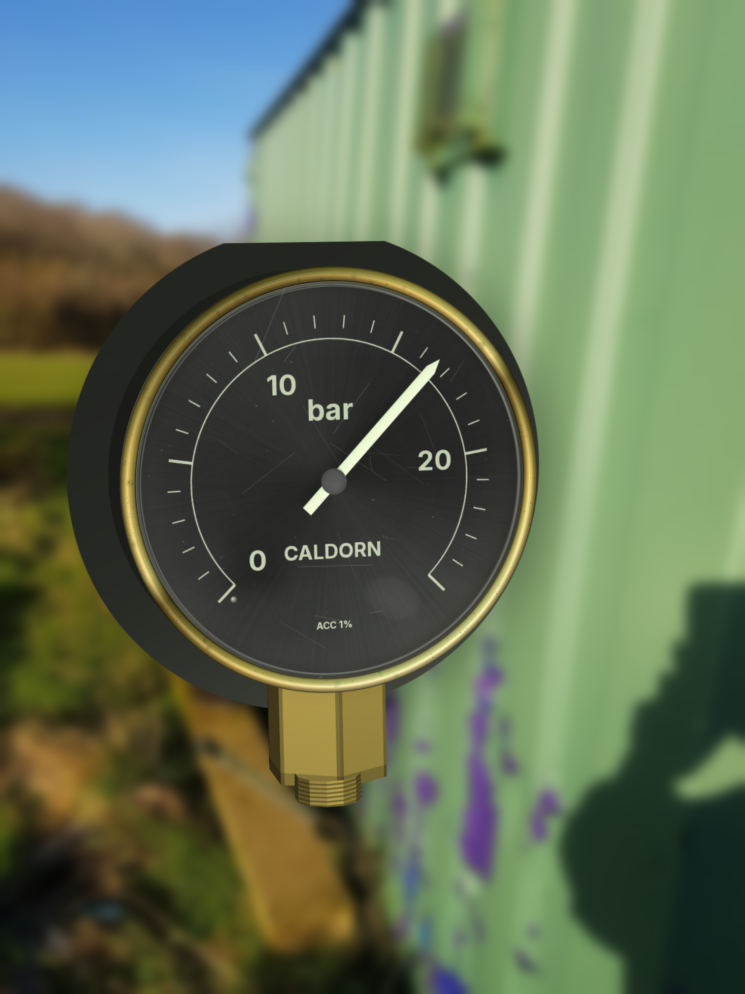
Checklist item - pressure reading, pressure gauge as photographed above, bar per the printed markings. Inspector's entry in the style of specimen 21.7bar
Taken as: 16.5bar
